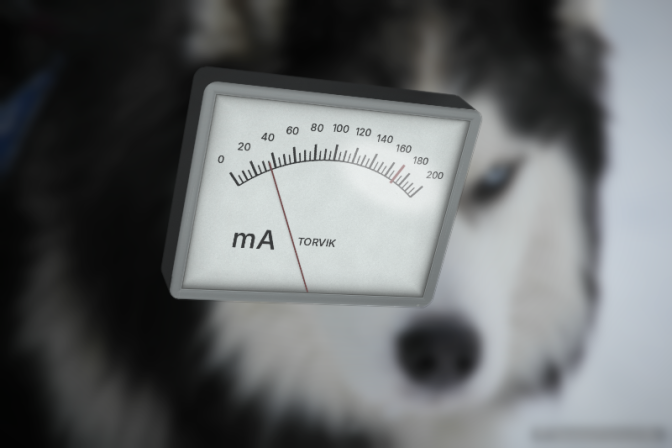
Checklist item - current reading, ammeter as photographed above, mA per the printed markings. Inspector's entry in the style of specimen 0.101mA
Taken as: 35mA
